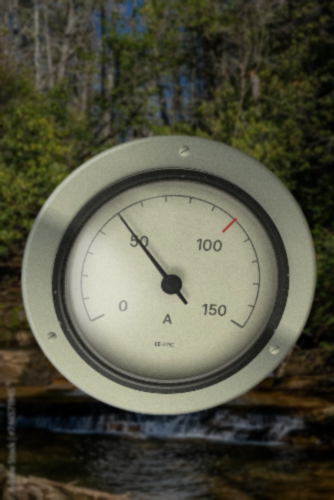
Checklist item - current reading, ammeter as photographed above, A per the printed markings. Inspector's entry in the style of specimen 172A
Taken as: 50A
